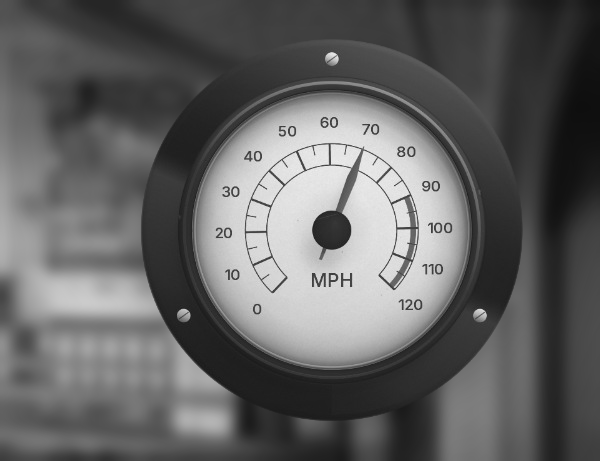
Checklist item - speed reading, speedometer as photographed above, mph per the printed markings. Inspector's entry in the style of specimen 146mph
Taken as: 70mph
